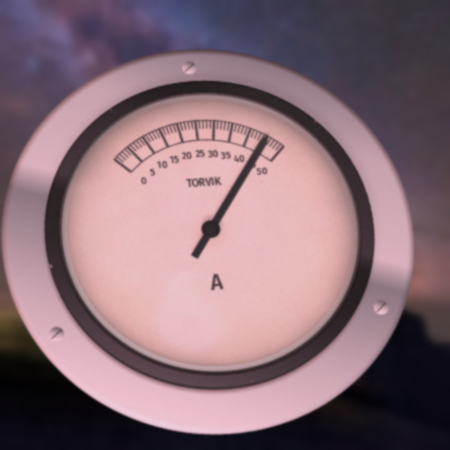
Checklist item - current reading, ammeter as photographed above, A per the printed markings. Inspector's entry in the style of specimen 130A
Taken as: 45A
